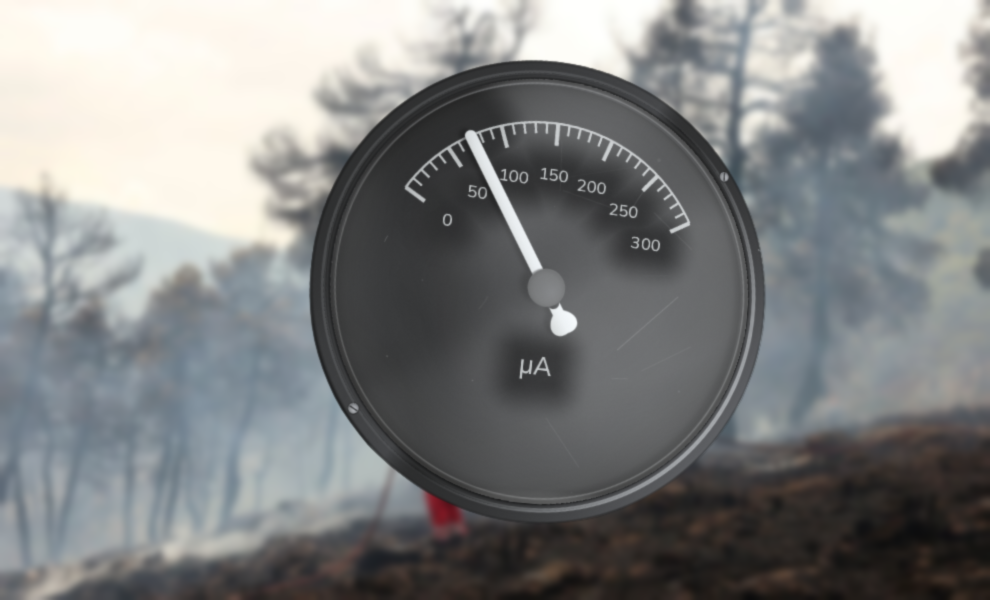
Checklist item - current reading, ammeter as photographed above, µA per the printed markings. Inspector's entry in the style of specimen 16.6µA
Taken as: 70µA
